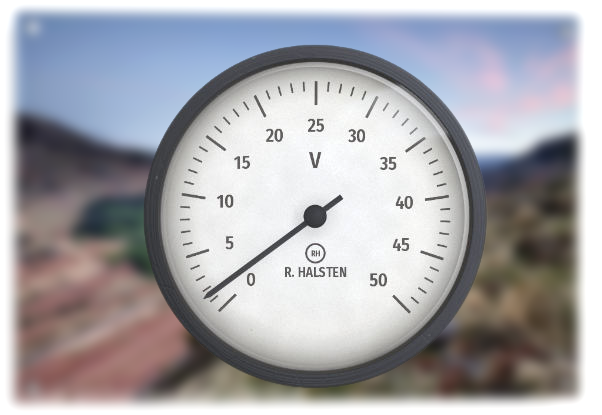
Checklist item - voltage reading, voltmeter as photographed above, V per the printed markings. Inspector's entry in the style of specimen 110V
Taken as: 1.5V
